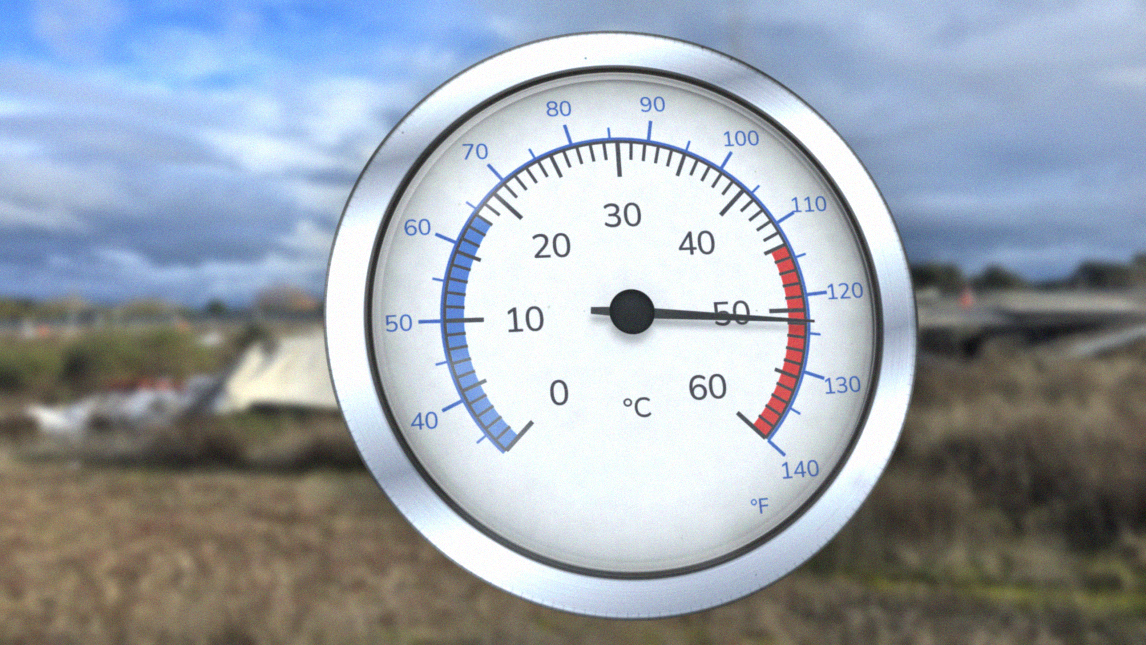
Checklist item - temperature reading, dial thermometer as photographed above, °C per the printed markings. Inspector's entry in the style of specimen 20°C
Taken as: 51°C
